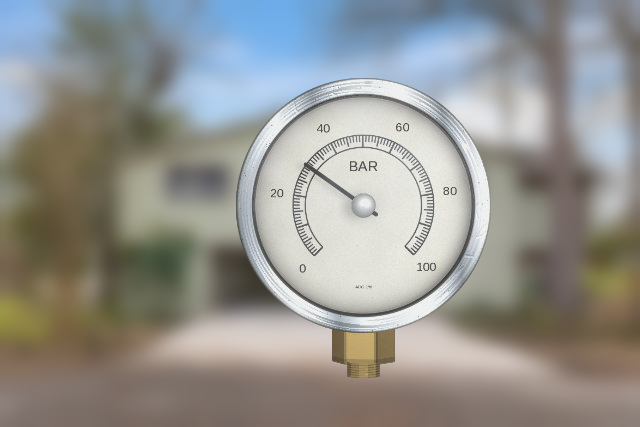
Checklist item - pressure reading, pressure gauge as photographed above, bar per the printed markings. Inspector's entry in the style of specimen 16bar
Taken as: 30bar
